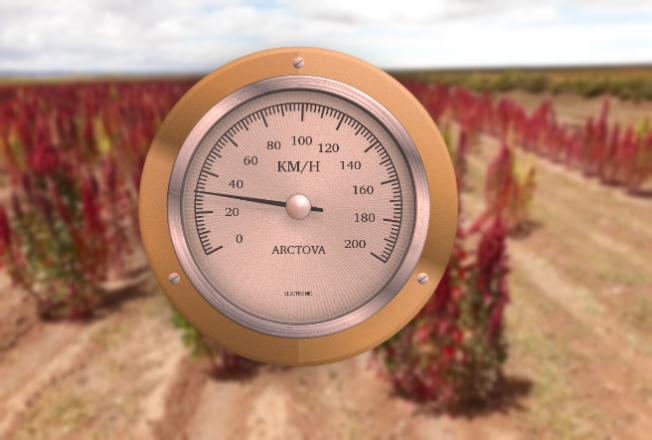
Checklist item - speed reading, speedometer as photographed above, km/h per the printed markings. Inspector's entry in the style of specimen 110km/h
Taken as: 30km/h
